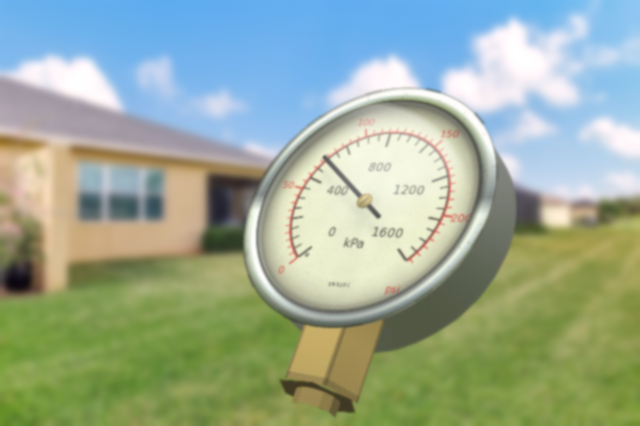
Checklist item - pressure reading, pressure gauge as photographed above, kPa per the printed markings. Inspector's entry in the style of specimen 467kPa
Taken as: 500kPa
